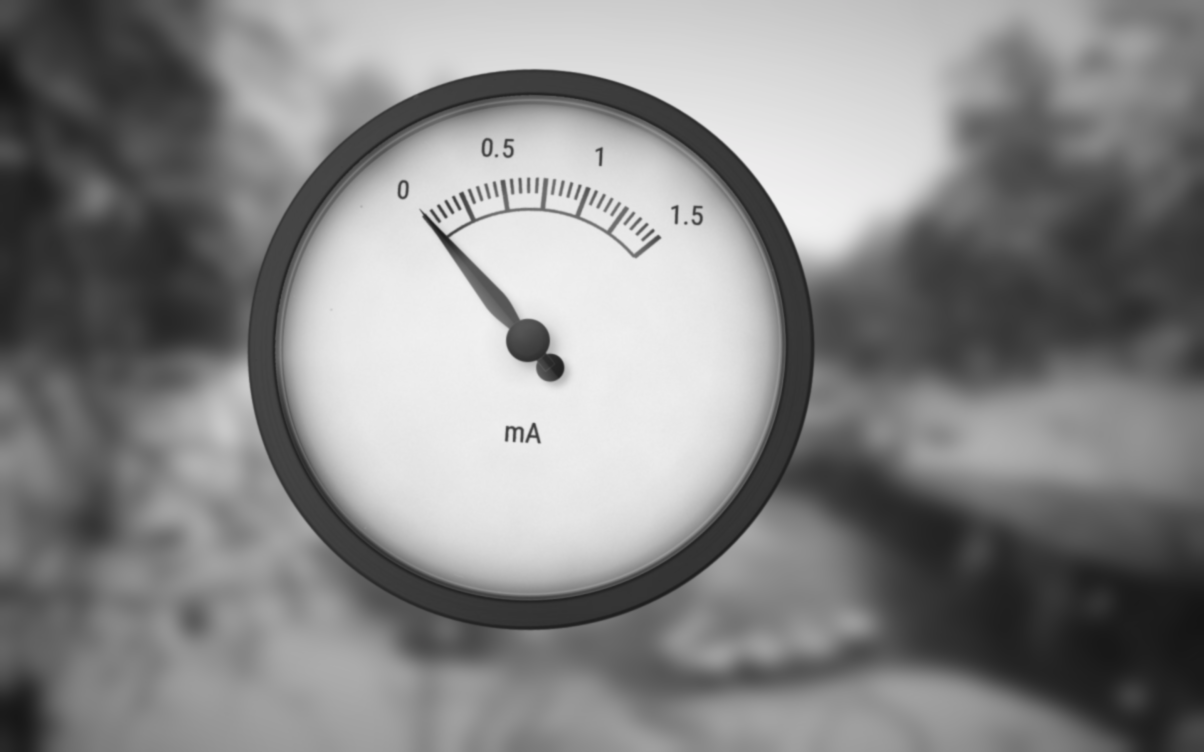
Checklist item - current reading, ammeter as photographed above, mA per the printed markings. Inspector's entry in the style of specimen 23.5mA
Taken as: 0mA
